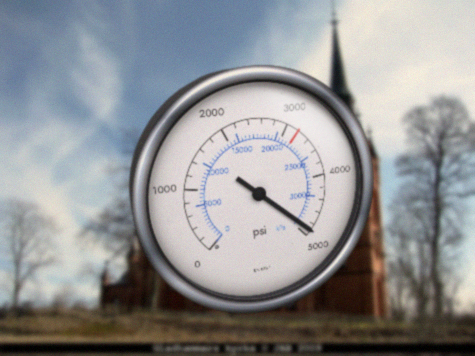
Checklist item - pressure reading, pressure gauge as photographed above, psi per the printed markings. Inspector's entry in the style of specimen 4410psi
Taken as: 4900psi
